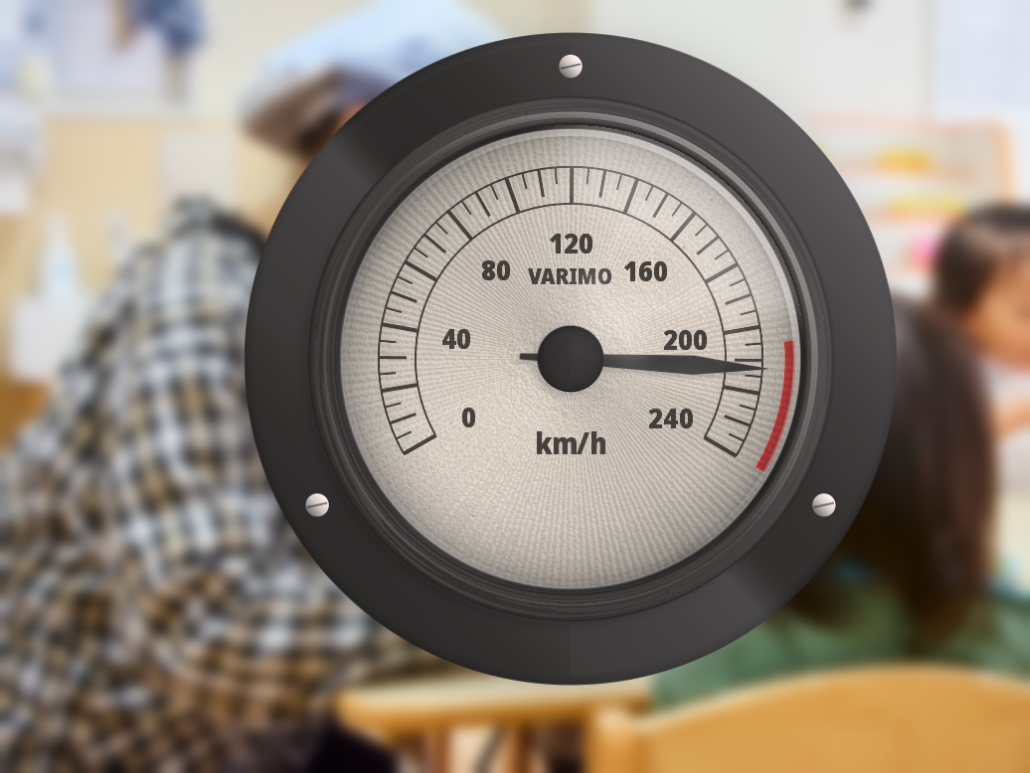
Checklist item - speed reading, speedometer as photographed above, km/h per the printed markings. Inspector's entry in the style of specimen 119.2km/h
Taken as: 212.5km/h
